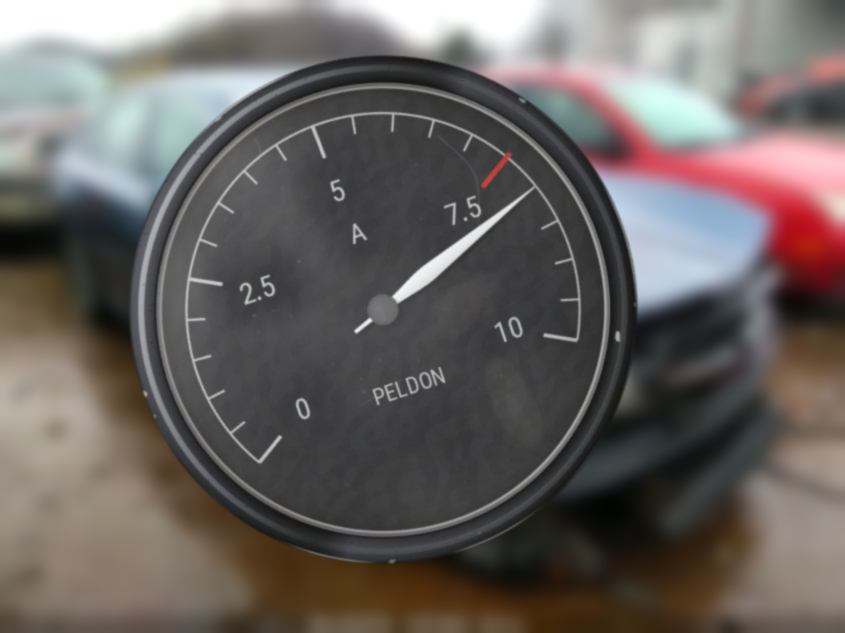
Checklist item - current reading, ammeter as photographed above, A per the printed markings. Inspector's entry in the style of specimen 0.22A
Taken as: 8A
